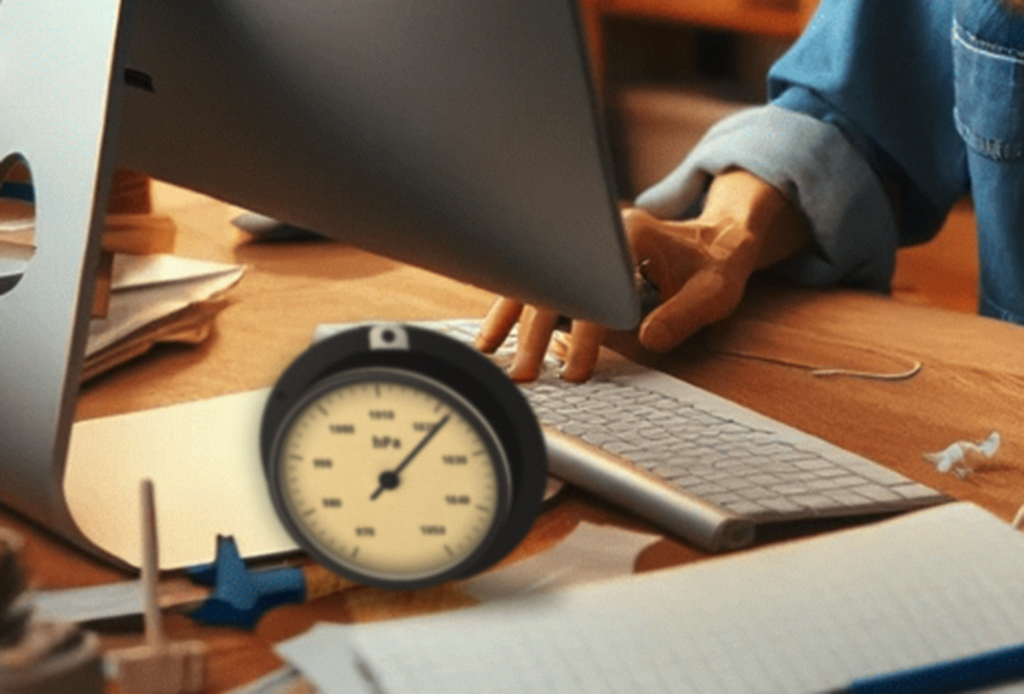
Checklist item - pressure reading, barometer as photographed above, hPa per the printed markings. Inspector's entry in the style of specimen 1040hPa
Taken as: 1022hPa
